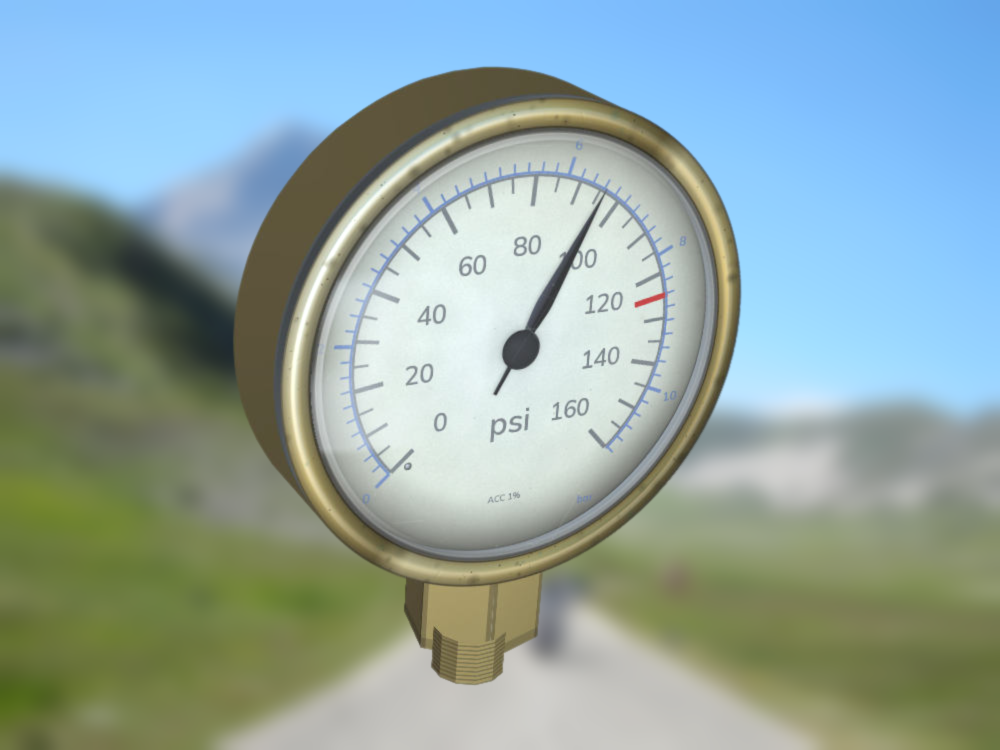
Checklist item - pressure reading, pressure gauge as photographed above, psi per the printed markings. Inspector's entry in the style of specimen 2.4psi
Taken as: 95psi
